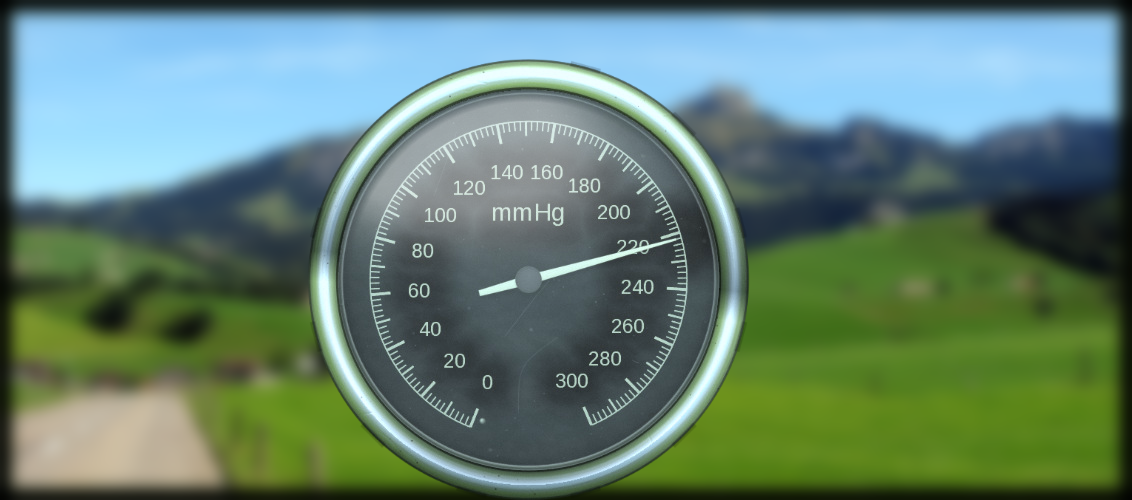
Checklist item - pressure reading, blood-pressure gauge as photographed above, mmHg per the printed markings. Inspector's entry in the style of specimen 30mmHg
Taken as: 222mmHg
